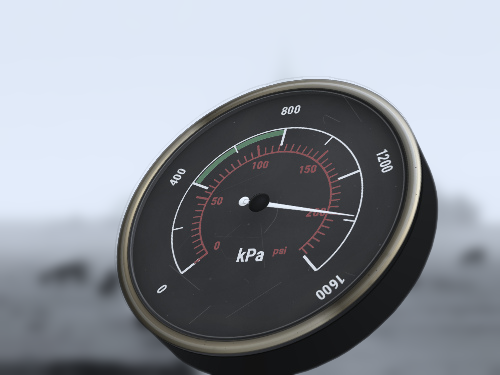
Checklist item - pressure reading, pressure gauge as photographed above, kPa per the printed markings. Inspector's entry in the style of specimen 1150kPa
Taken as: 1400kPa
